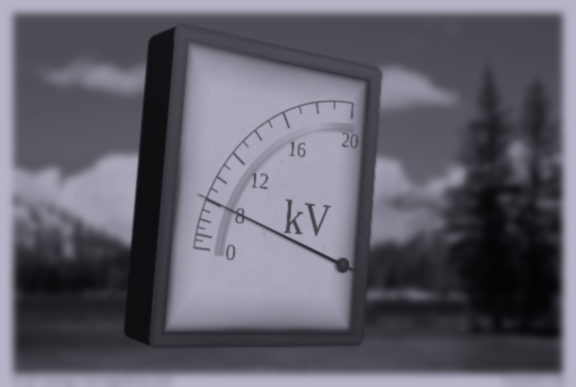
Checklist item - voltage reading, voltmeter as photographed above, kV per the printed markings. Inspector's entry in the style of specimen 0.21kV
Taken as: 8kV
